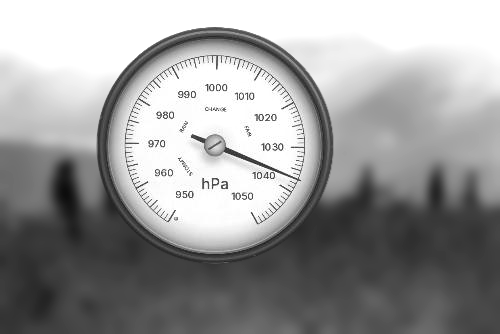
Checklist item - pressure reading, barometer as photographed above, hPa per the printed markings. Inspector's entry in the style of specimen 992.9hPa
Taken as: 1037hPa
